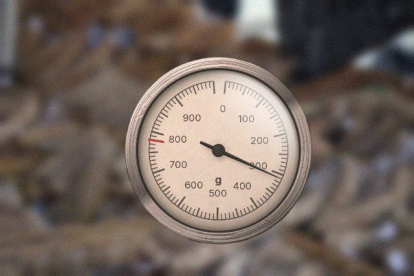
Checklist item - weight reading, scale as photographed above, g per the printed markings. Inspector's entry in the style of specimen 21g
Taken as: 310g
